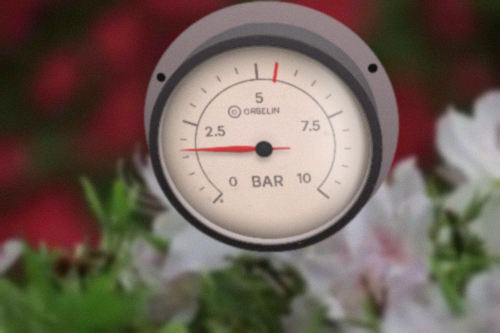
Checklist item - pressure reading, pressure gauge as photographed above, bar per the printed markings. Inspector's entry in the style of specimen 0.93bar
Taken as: 1.75bar
